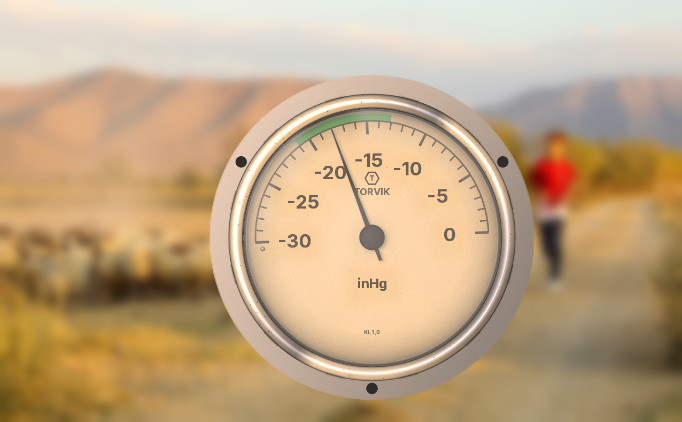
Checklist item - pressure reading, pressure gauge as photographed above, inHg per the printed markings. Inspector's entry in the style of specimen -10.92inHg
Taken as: -18inHg
